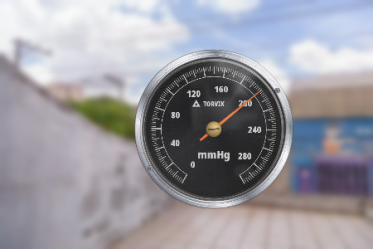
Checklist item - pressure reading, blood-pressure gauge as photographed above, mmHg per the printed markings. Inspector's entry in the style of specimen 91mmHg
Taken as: 200mmHg
